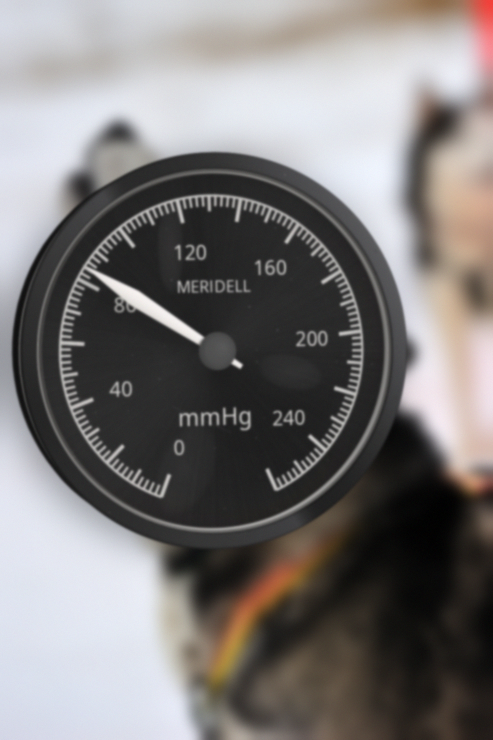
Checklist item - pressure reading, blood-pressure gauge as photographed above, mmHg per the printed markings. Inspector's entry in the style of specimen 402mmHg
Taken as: 84mmHg
